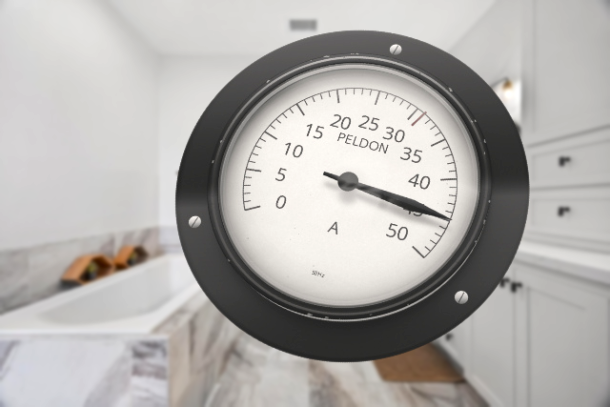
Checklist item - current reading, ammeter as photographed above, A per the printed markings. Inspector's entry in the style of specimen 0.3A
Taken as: 45A
